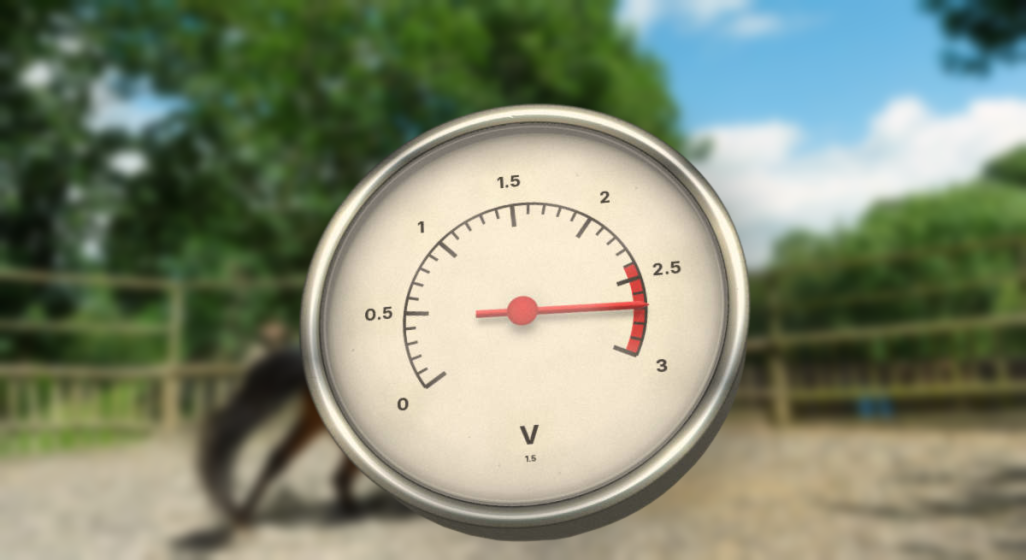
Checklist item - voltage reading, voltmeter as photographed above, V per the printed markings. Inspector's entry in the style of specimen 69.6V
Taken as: 2.7V
